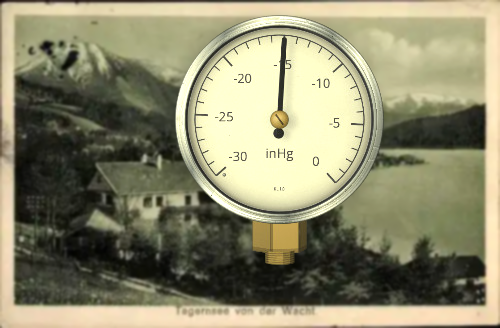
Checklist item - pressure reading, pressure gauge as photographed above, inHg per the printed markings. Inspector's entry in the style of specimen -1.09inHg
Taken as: -15inHg
